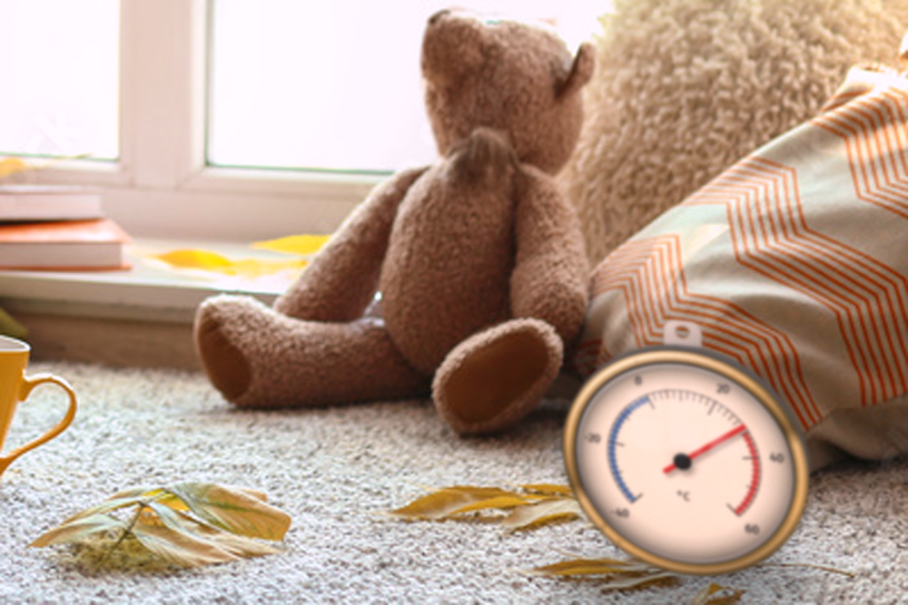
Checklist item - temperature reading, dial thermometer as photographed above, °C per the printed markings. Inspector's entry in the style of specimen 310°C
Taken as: 30°C
